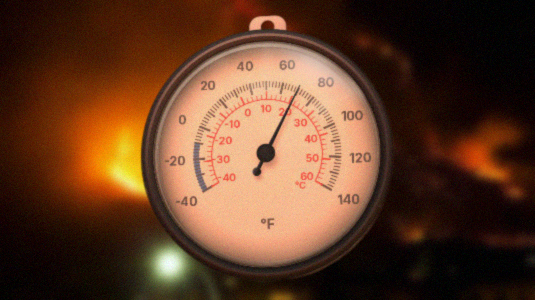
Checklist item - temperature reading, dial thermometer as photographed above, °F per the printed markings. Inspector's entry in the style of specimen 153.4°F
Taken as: 70°F
